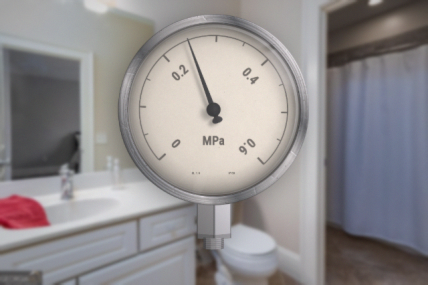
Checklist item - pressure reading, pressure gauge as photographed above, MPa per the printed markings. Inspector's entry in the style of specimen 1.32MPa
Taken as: 0.25MPa
